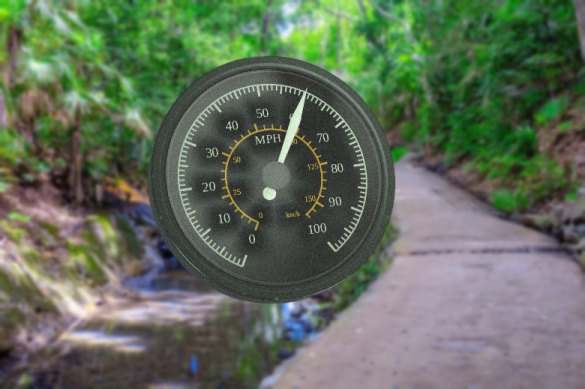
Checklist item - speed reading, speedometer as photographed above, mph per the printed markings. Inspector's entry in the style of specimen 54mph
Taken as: 60mph
